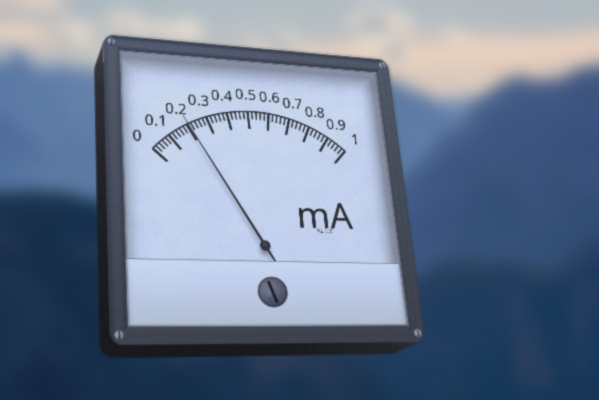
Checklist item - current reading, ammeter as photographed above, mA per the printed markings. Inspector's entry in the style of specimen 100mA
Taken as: 0.2mA
